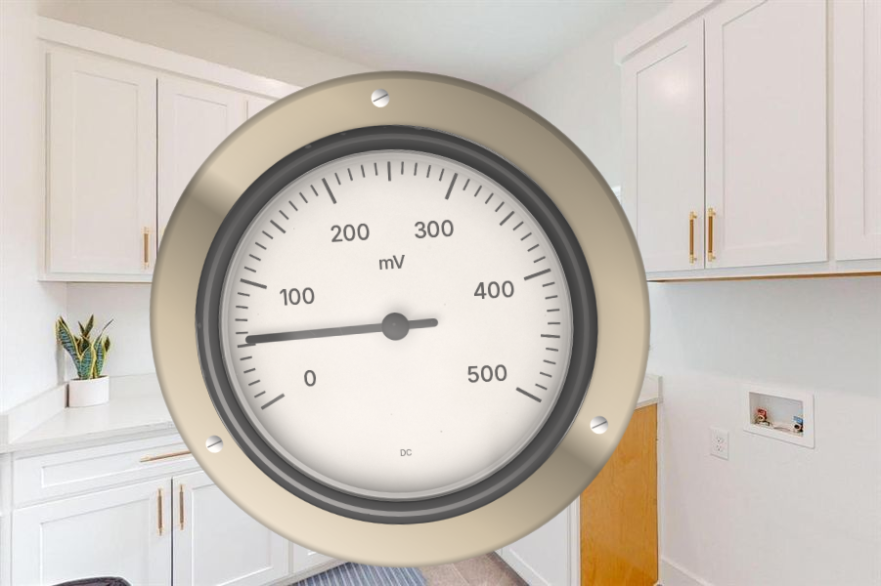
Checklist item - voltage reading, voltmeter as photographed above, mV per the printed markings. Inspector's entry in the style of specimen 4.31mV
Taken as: 55mV
